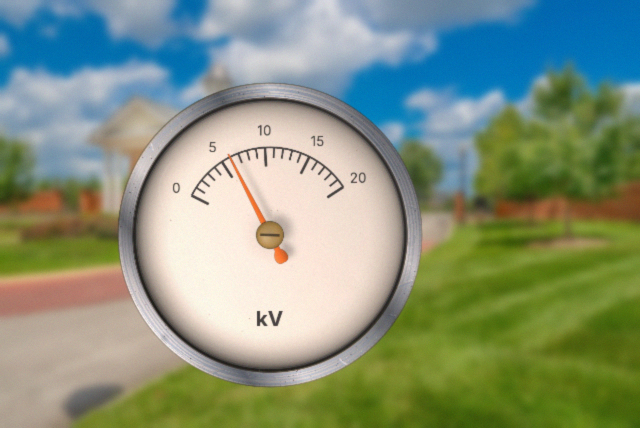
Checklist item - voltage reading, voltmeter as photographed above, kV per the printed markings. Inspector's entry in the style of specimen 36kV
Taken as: 6kV
